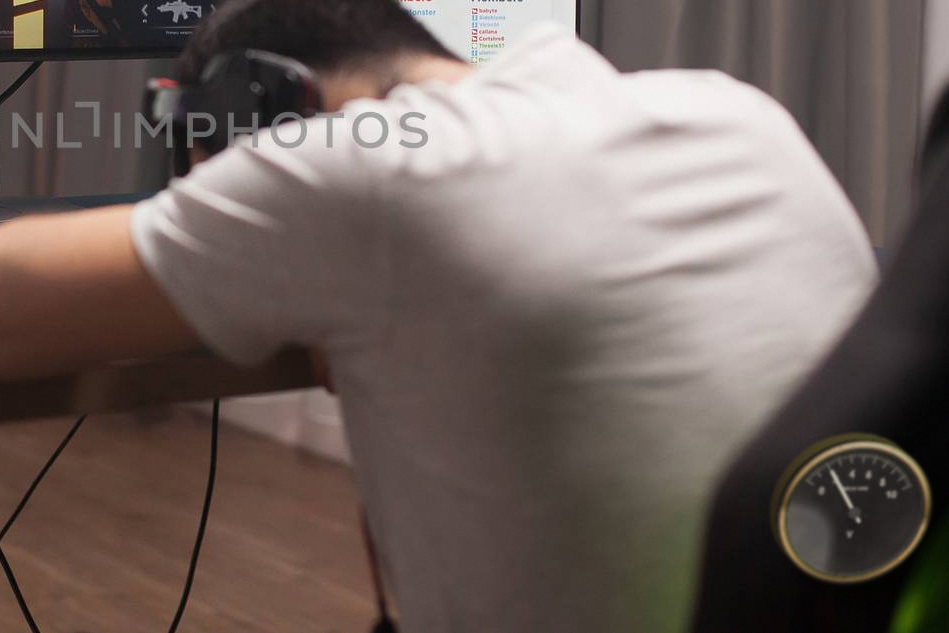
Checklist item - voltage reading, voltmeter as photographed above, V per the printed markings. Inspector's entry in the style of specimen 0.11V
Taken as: 2V
